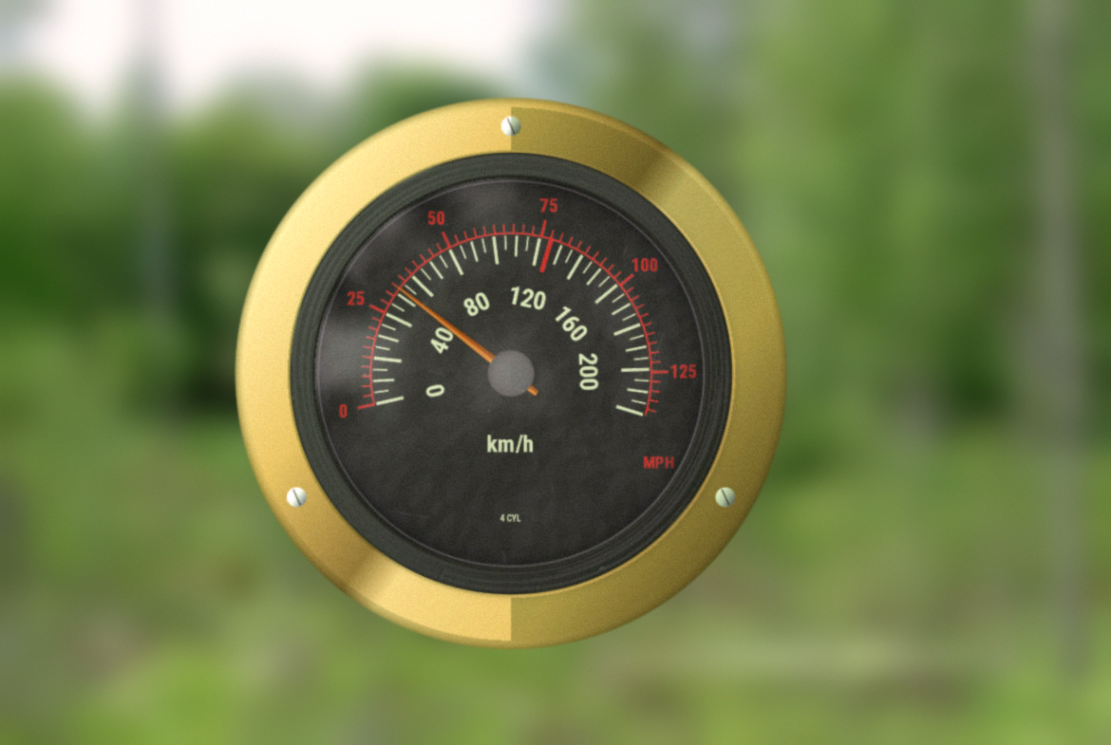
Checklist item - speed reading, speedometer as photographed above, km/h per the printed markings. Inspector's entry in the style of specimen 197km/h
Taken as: 52.5km/h
